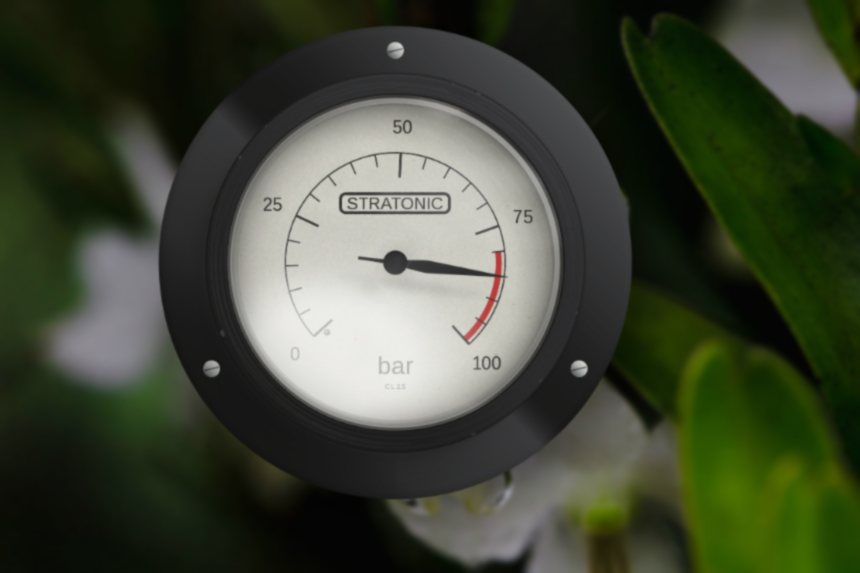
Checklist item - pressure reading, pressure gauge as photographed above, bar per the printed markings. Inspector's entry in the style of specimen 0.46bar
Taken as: 85bar
